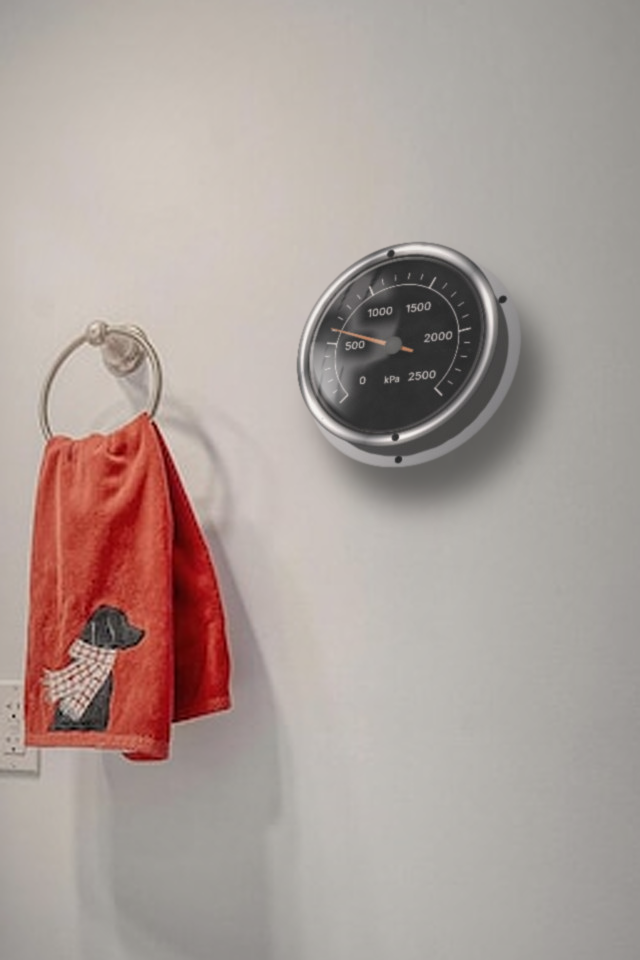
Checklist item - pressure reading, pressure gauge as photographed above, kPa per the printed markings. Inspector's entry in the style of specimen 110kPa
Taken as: 600kPa
